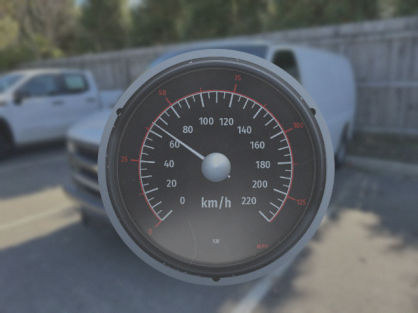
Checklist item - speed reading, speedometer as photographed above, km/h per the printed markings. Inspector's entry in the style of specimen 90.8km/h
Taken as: 65km/h
